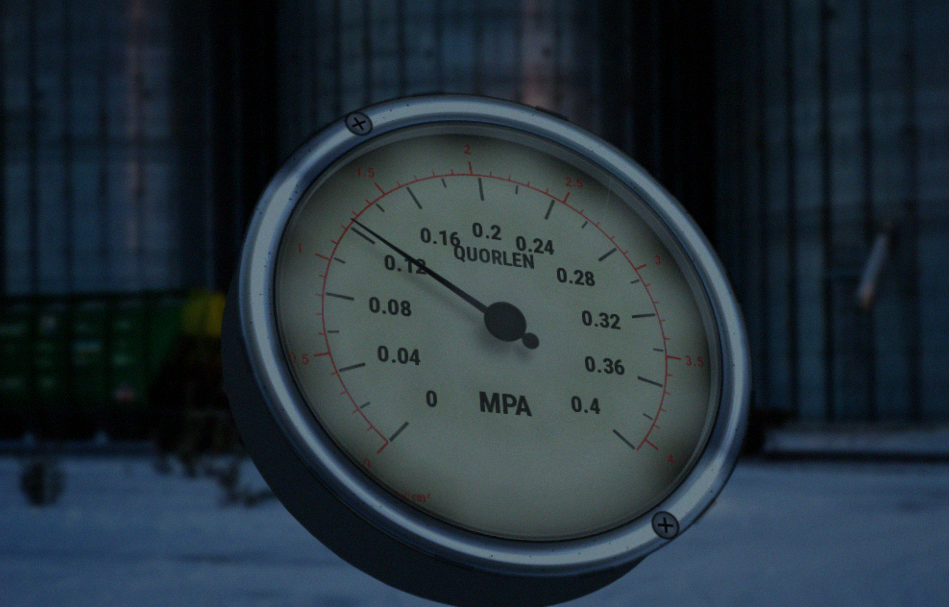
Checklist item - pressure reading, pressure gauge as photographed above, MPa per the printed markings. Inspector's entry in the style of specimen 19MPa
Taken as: 0.12MPa
